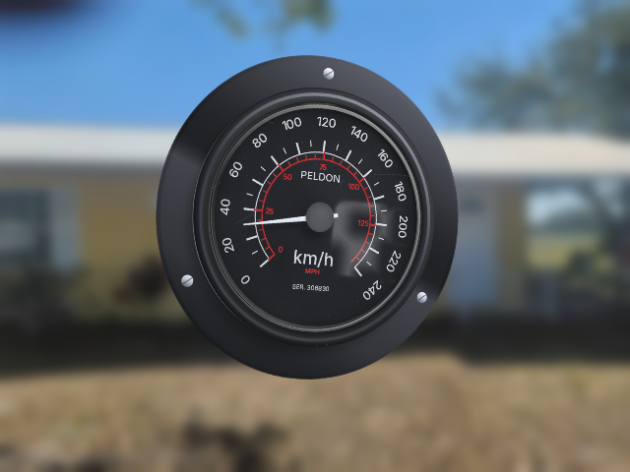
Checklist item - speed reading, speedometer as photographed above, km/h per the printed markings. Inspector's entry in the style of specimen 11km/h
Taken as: 30km/h
